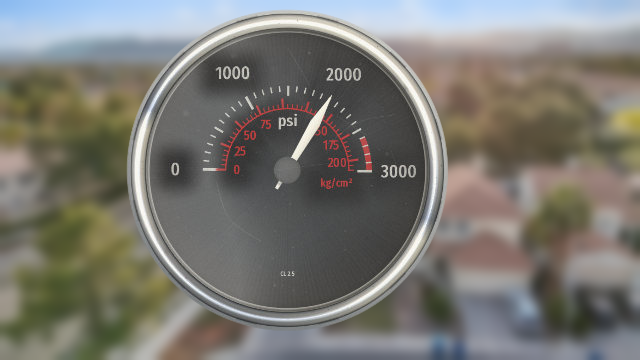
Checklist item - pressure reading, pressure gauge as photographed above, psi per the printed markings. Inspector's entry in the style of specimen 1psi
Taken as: 2000psi
